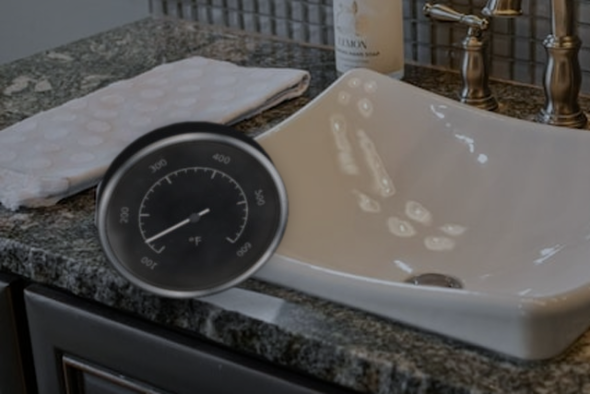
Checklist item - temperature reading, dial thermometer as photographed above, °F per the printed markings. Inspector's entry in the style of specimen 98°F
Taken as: 140°F
